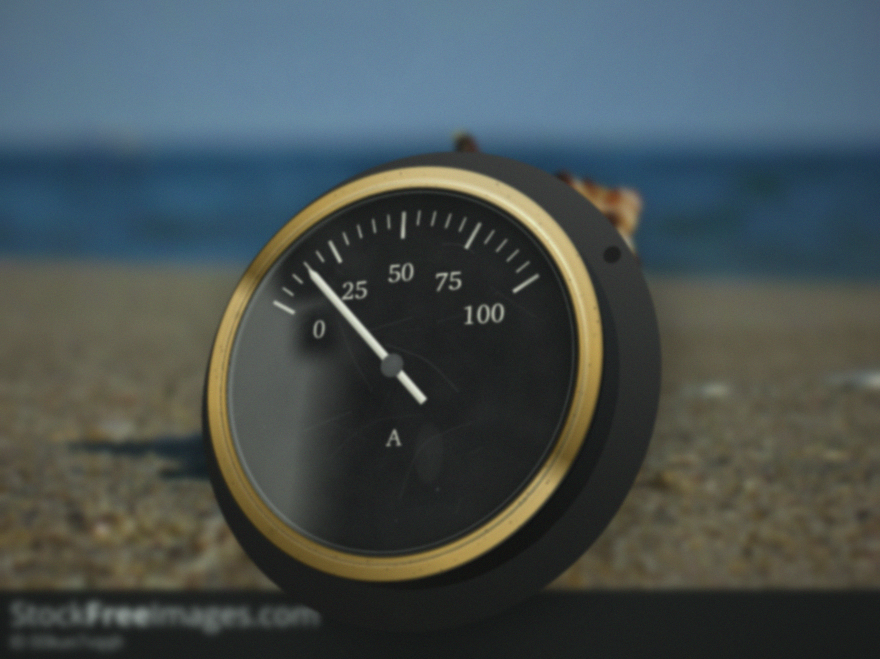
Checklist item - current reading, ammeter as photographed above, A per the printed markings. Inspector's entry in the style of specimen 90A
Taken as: 15A
